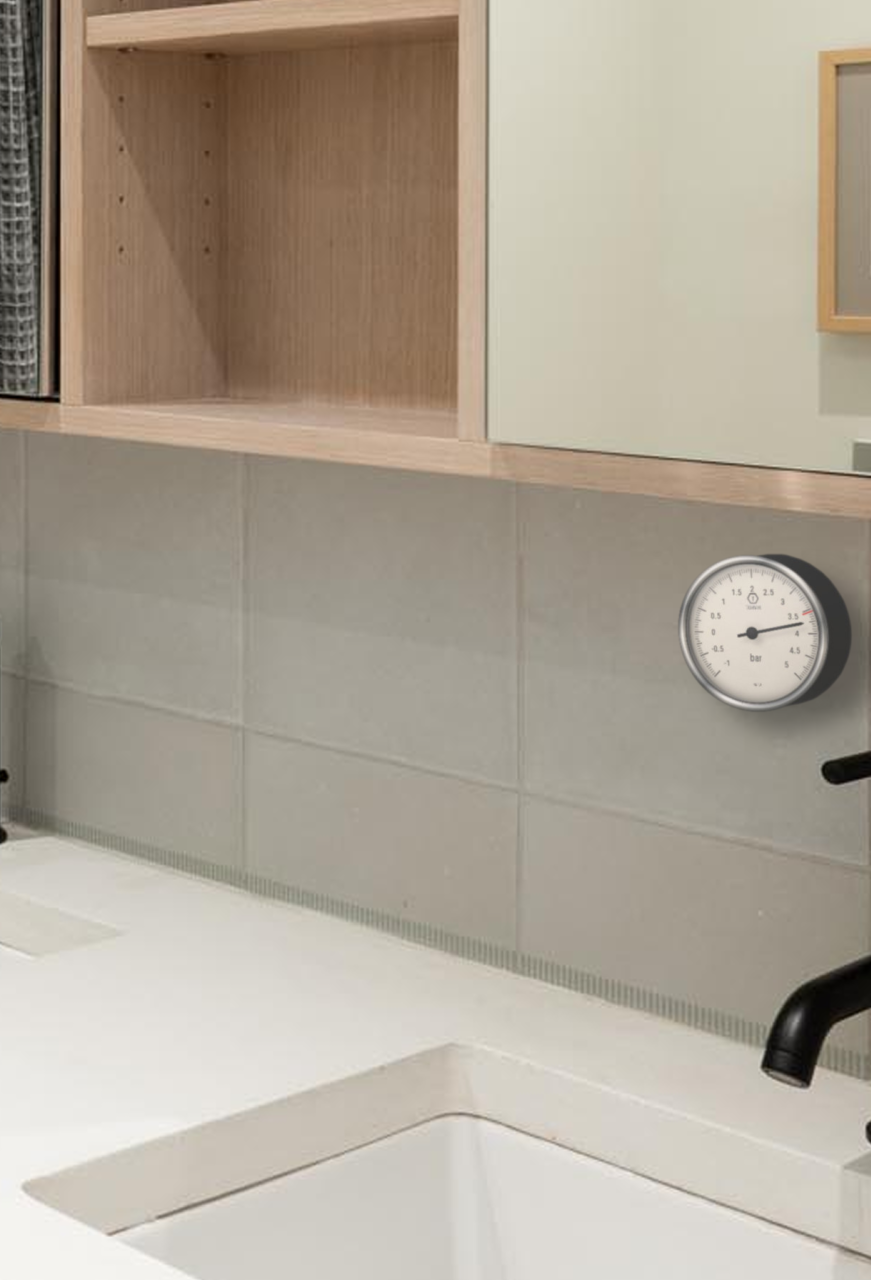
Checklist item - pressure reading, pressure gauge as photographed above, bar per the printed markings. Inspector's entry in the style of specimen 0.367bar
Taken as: 3.75bar
